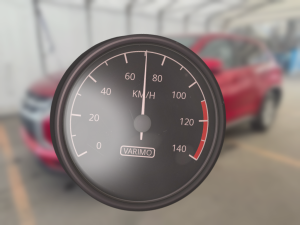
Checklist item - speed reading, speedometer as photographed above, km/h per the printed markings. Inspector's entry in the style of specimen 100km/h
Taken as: 70km/h
